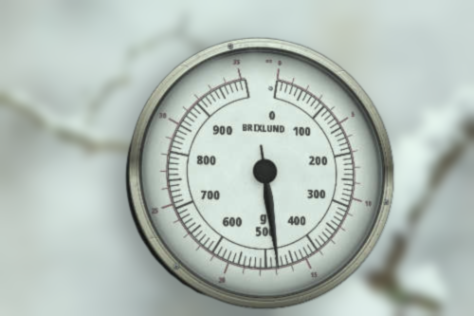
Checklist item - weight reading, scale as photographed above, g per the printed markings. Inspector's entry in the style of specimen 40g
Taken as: 480g
